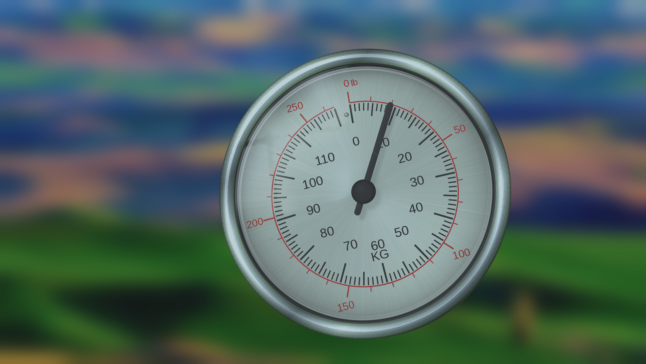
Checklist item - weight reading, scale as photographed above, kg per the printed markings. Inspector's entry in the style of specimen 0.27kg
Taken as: 9kg
